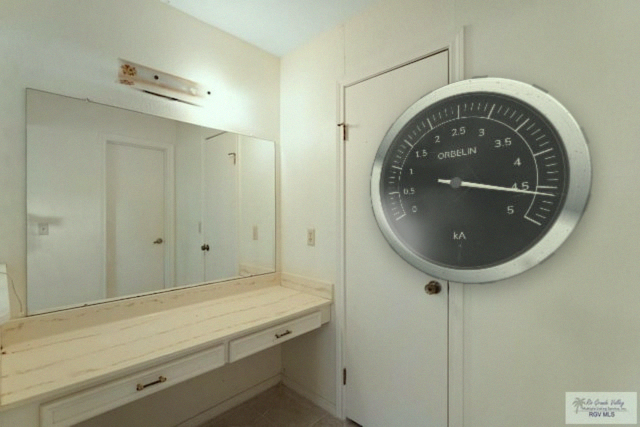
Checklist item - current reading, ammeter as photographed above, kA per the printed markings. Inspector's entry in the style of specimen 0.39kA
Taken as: 4.6kA
